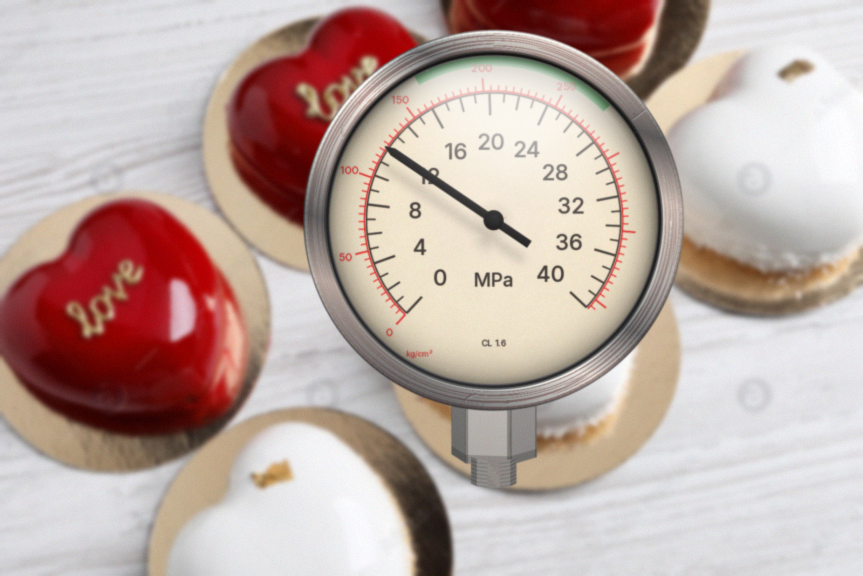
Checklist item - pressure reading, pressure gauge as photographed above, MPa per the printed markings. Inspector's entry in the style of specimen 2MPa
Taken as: 12MPa
